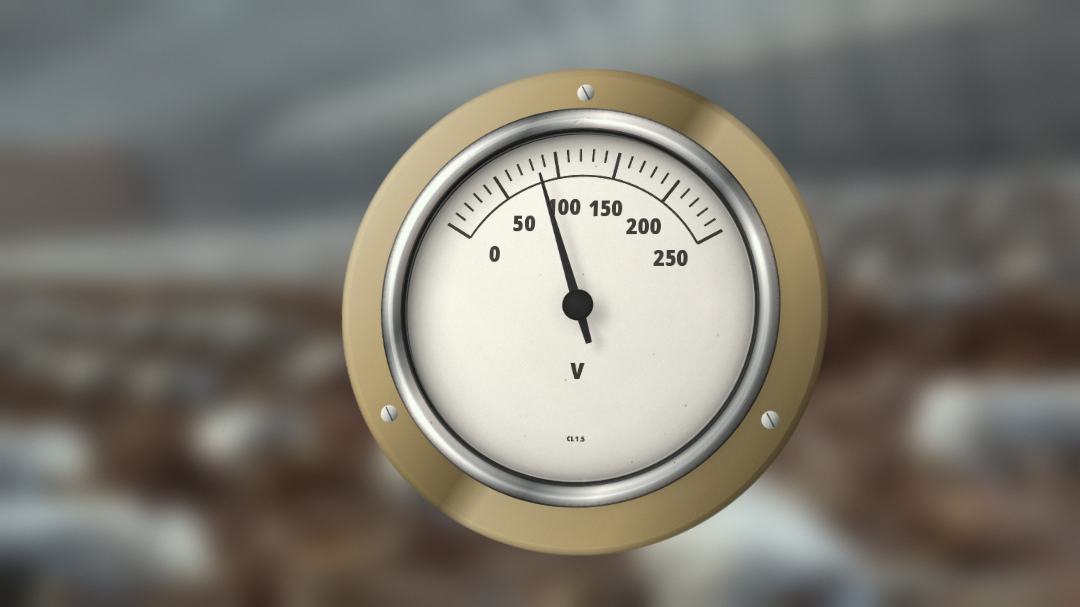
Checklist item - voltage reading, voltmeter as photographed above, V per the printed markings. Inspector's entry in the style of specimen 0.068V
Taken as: 85V
